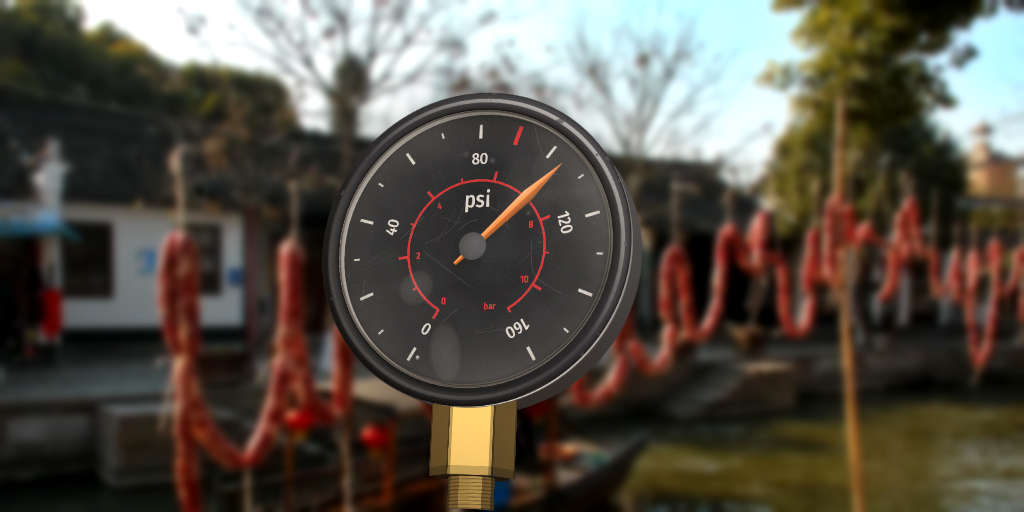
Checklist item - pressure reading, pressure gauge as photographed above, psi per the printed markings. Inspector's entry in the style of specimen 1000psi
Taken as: 105psi
